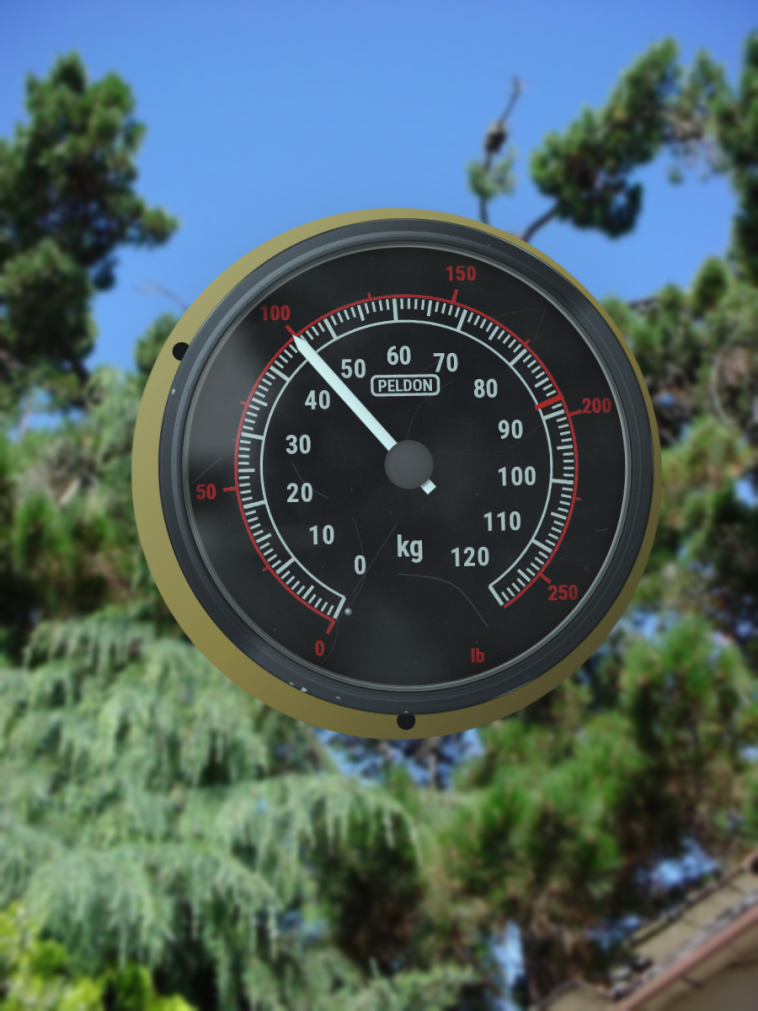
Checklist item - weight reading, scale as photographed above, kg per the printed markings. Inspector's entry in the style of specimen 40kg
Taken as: 45kg
